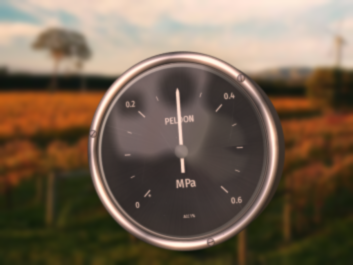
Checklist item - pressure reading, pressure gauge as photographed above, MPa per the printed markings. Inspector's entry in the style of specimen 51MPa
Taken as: 0.3MPa
